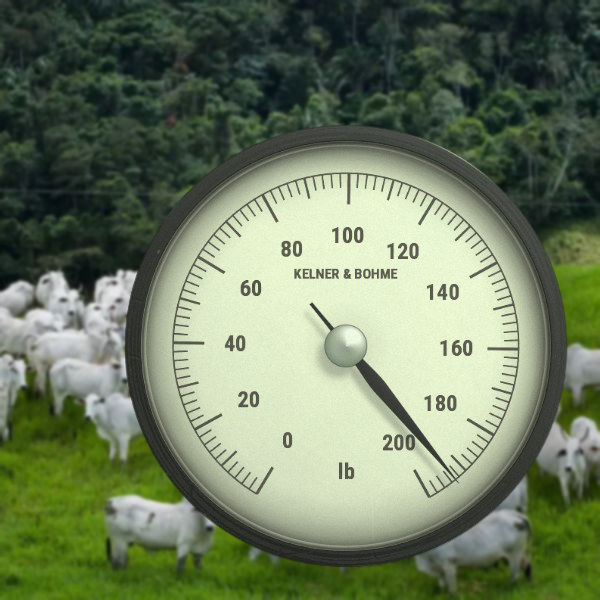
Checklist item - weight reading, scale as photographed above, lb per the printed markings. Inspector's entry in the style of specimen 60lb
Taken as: 193lb
